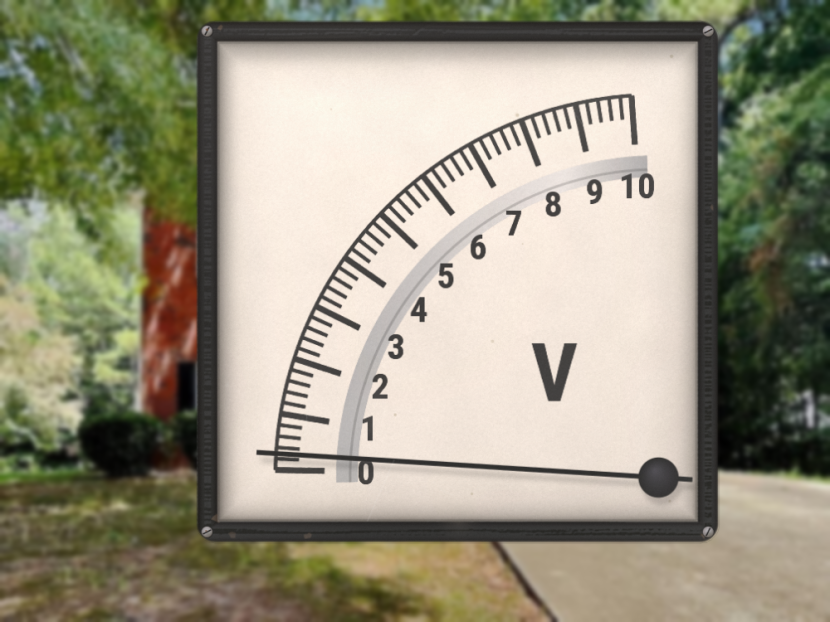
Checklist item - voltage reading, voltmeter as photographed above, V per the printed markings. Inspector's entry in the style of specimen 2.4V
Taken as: 0.3V
